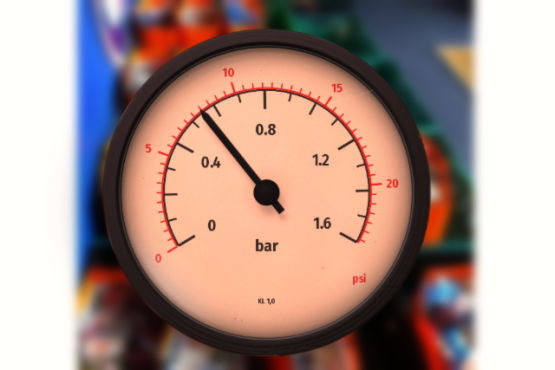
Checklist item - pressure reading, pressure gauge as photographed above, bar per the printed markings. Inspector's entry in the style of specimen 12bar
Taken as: 0.55bar
